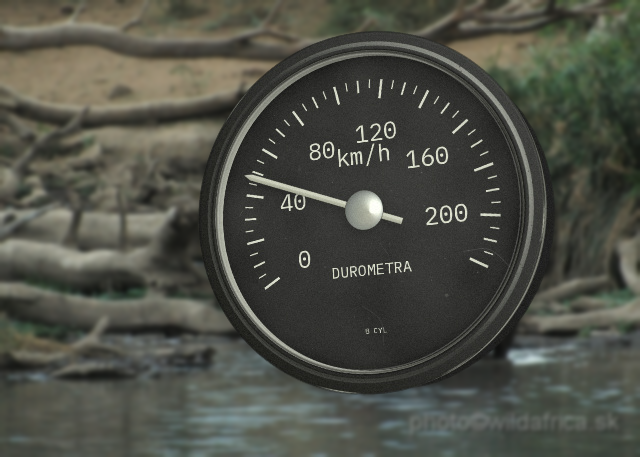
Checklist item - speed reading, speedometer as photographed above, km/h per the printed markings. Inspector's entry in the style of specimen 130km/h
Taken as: 47.5km/h
